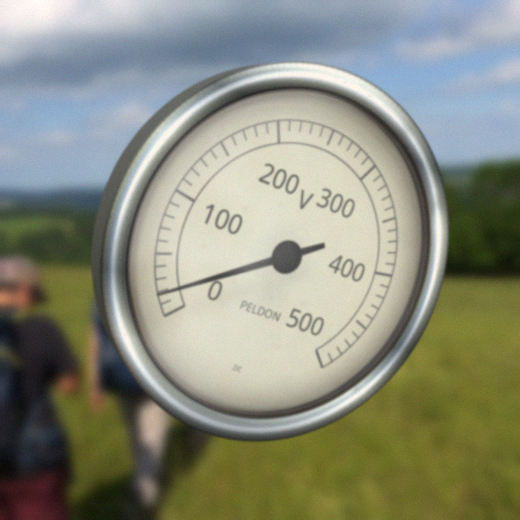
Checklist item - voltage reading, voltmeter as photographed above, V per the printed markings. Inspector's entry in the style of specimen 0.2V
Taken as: 20V
